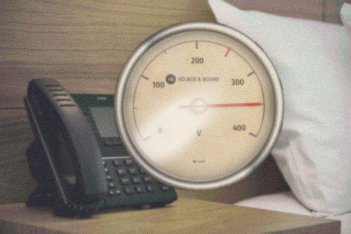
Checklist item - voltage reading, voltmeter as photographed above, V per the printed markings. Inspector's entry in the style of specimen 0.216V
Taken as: 350V
